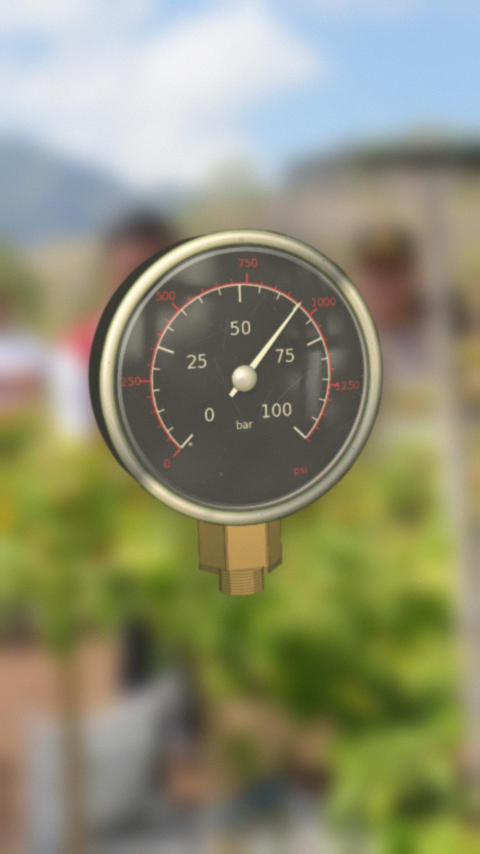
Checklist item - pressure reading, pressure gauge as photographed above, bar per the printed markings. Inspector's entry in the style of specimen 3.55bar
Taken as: 65bar
